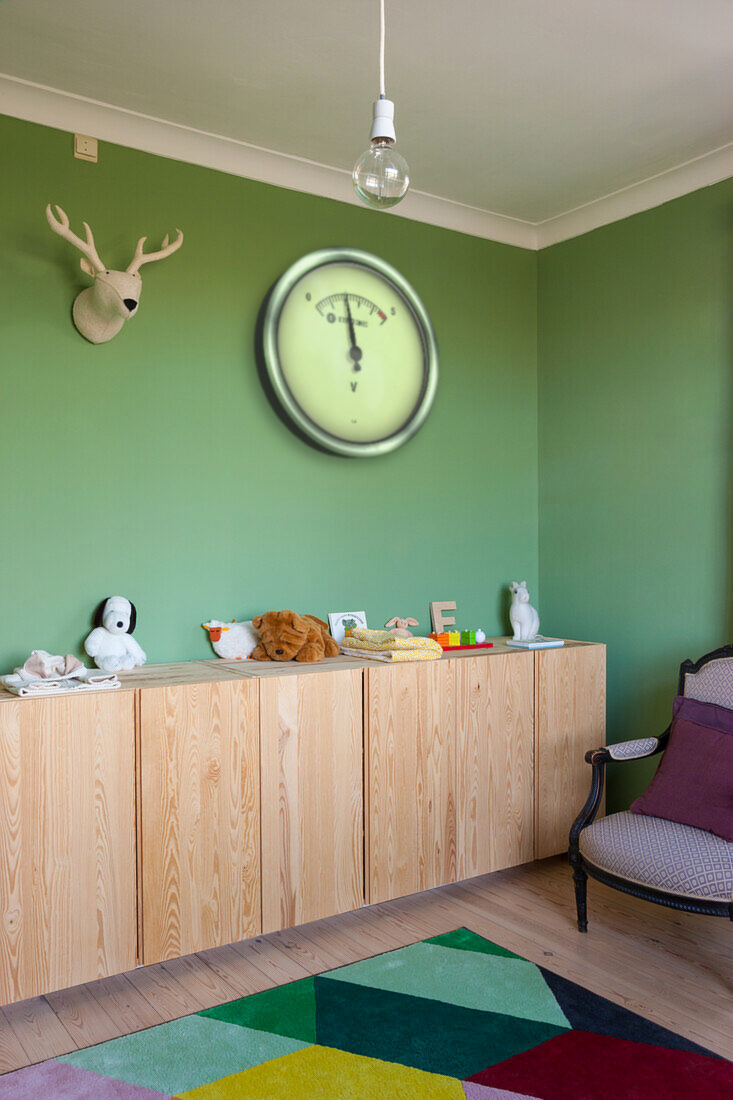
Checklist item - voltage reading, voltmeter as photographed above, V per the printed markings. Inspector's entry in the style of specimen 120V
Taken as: 2V
